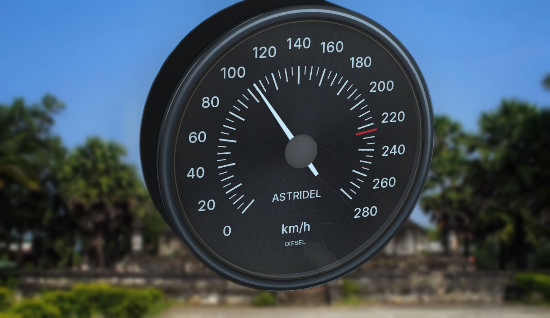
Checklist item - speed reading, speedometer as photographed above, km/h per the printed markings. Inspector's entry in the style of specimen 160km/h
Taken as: 105km/h
